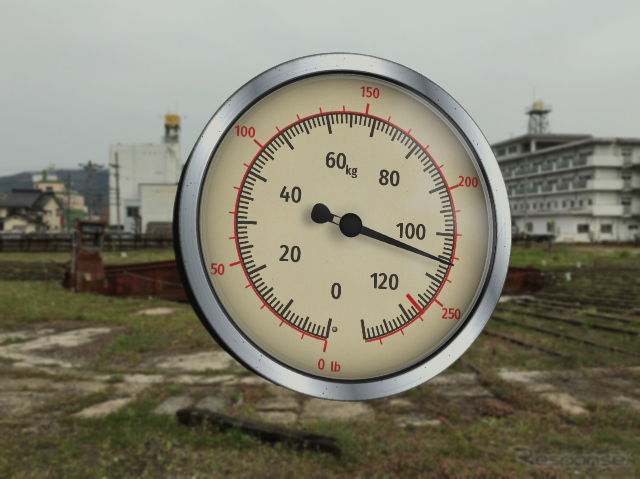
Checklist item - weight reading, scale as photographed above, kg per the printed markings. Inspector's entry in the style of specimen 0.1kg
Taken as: 106kg
